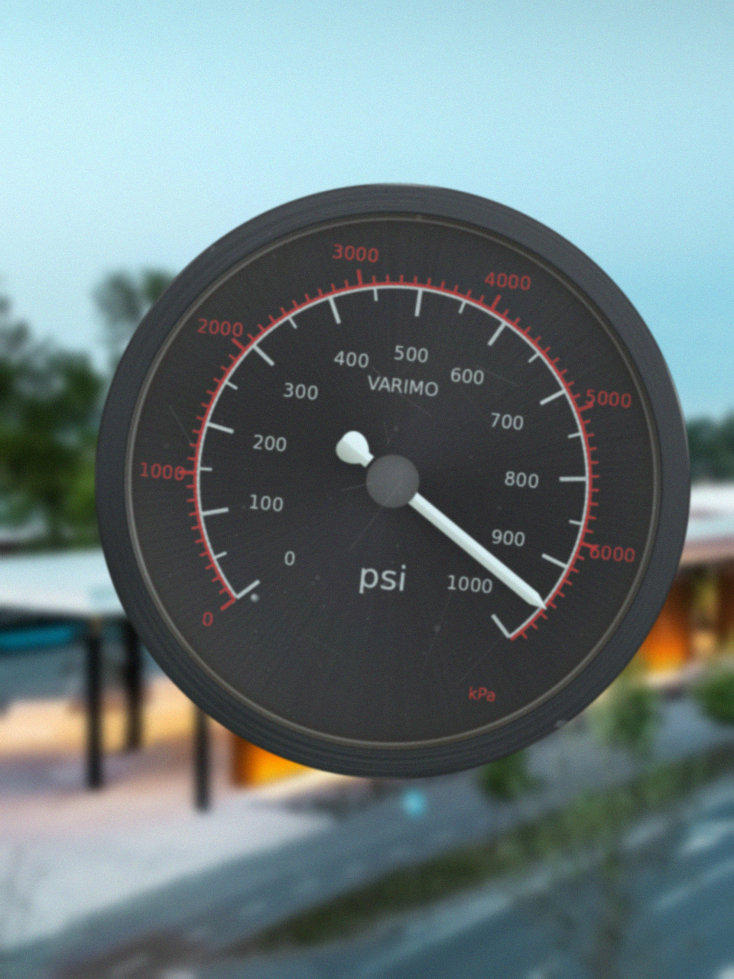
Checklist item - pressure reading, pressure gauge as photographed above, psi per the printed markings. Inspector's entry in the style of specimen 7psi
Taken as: 950psi
